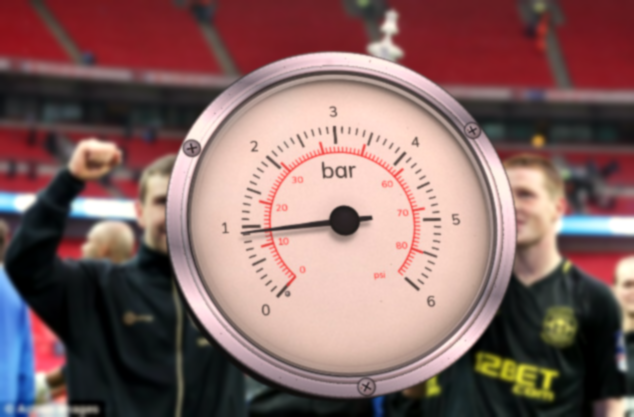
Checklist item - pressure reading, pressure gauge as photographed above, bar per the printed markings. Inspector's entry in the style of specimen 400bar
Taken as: 0.9bar
